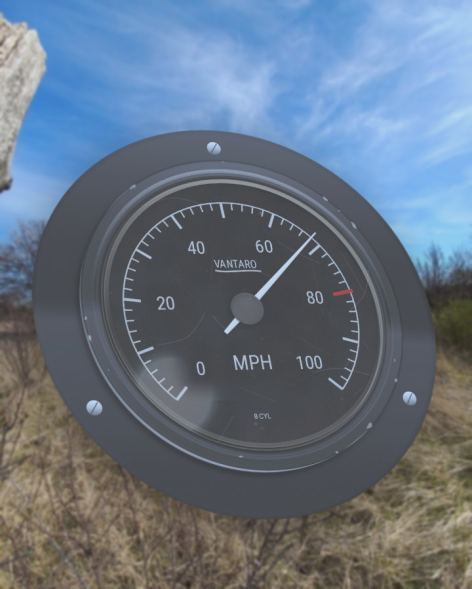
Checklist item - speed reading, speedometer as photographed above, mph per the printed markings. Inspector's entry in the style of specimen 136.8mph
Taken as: 68mph
